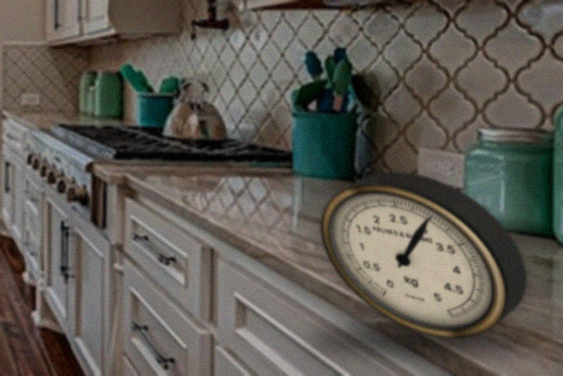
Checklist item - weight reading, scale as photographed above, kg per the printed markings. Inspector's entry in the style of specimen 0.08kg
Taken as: 3kg
